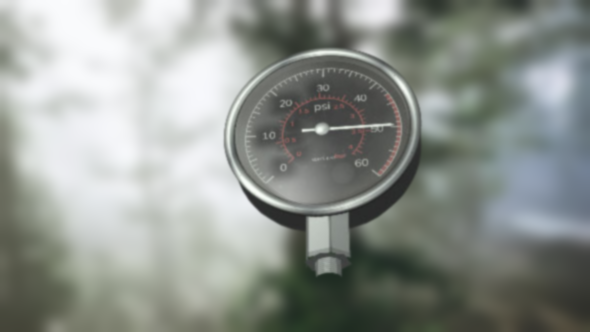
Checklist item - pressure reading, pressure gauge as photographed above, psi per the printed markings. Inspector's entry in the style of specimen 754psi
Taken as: 50psi
